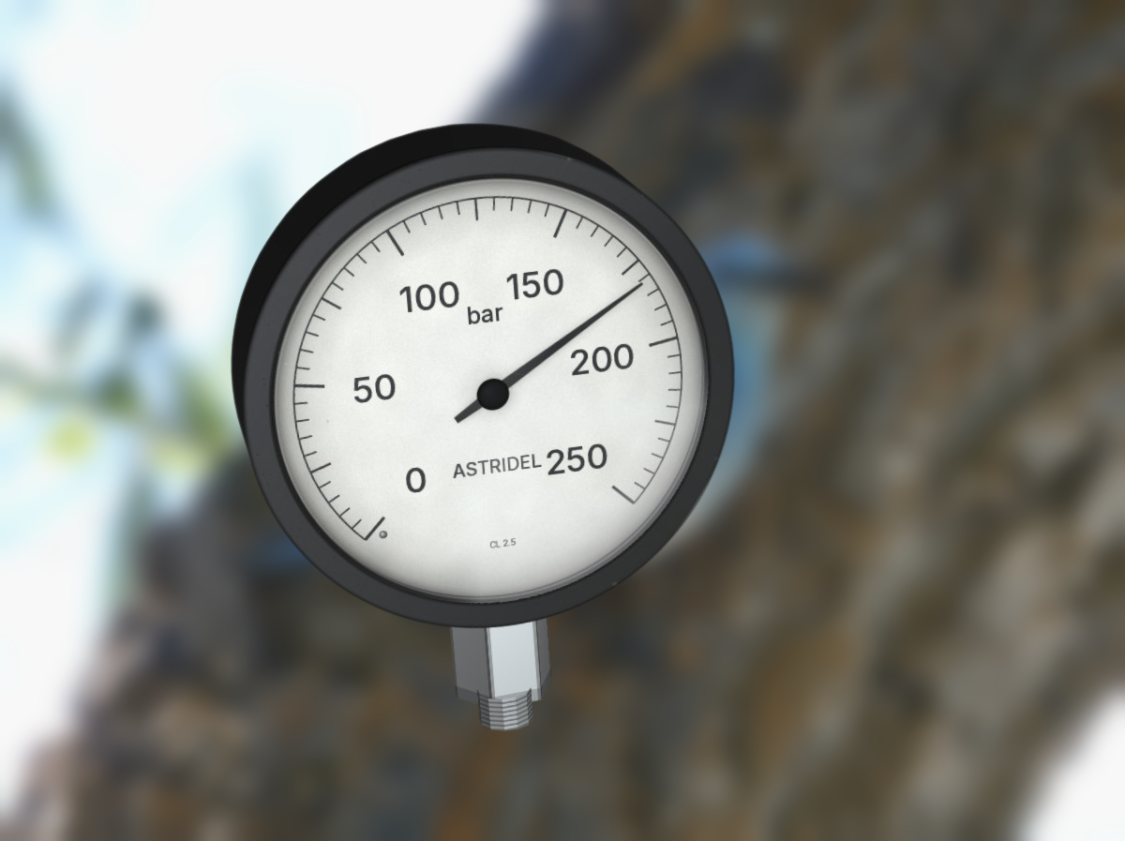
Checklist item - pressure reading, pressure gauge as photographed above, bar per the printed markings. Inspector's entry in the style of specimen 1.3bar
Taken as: 180bar
